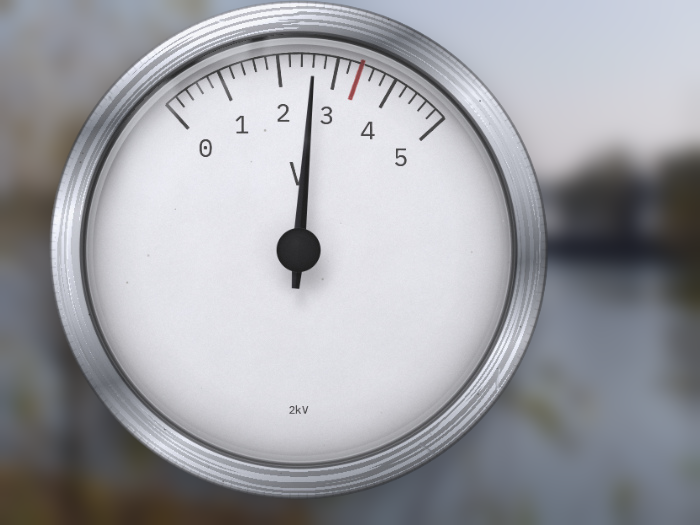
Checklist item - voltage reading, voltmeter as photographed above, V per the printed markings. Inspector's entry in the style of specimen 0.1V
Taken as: 2.6V
